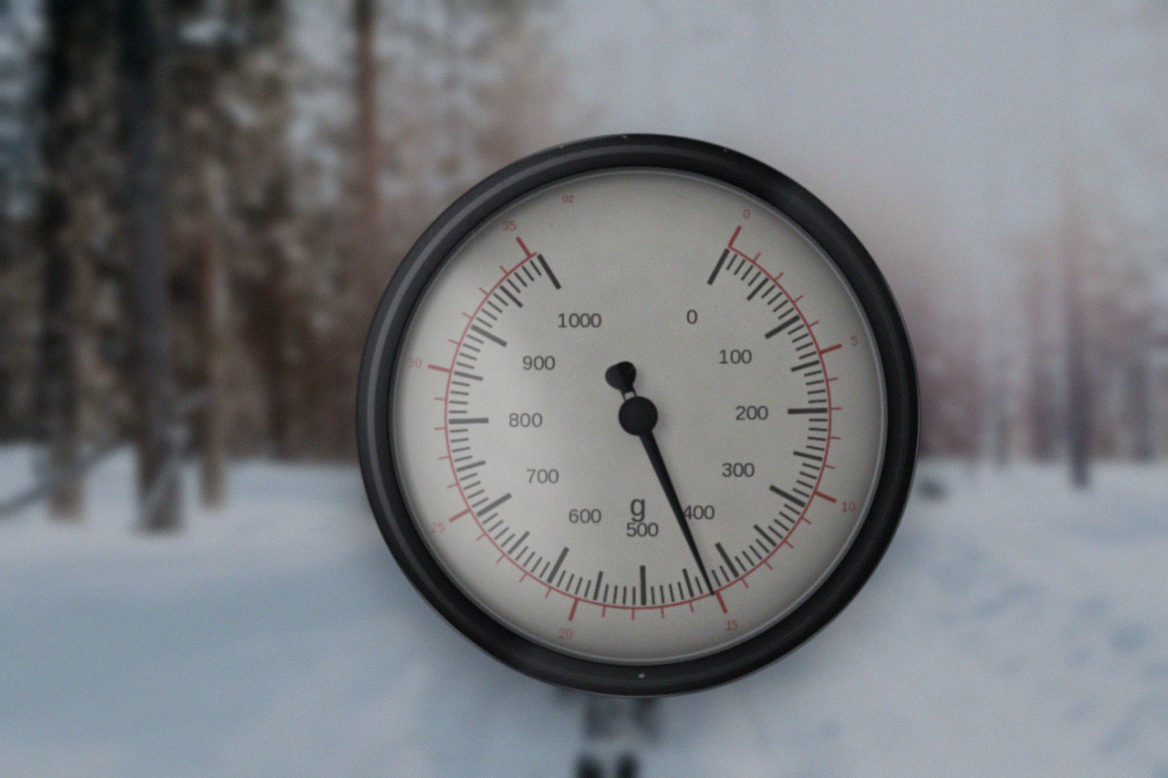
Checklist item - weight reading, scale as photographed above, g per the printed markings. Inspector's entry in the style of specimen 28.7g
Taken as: 430g
